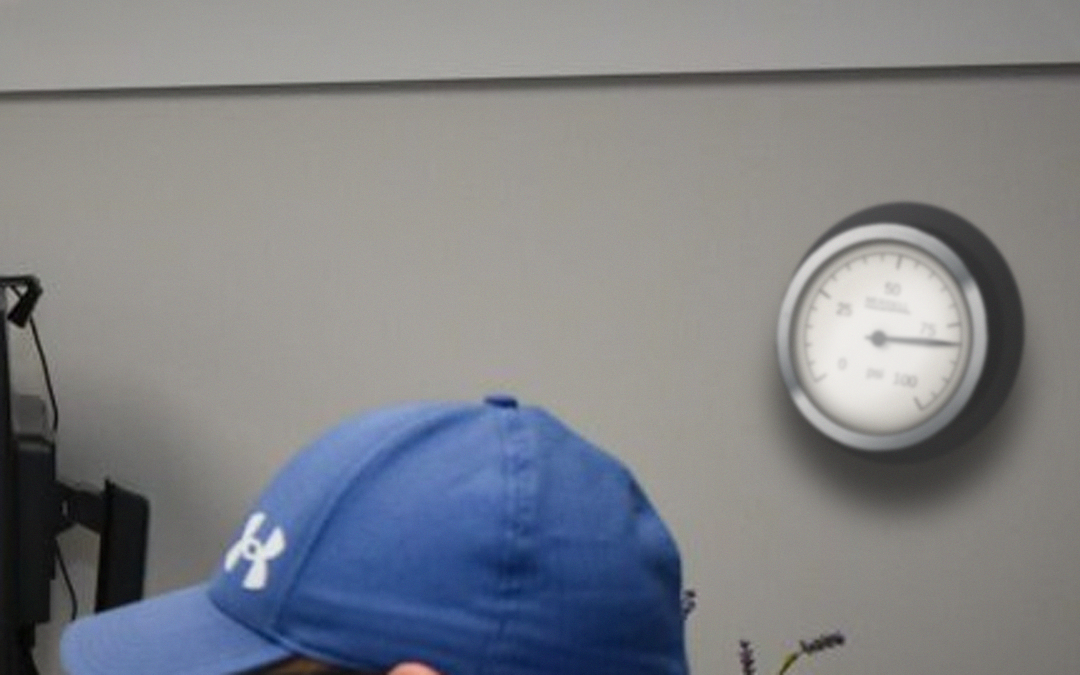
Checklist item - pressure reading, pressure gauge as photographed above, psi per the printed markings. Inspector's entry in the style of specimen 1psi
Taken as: 80psi
